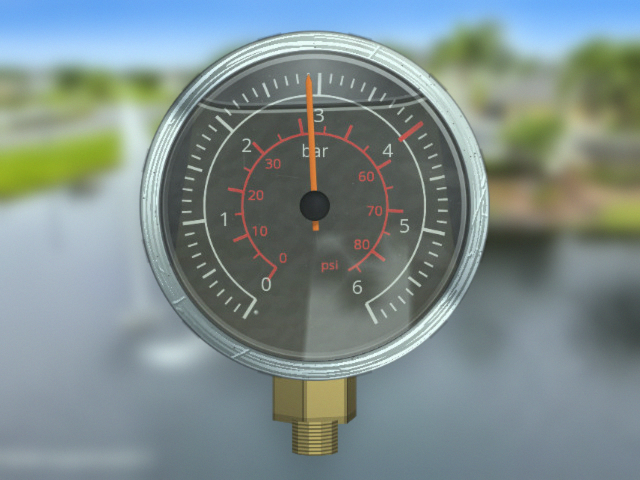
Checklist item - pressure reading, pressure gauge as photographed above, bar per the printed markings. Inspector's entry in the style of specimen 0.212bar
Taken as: 2.9bar
